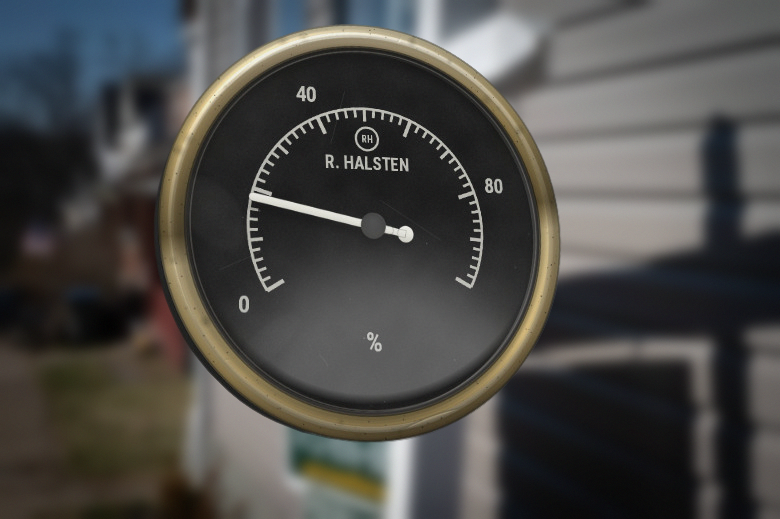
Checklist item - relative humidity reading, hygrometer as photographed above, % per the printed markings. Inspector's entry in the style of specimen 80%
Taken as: 18%
